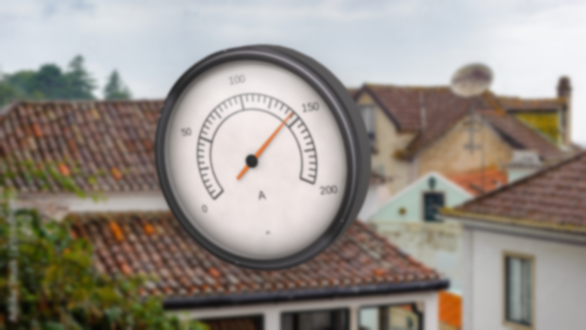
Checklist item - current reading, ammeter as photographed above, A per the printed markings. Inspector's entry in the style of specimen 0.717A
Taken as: 145A
